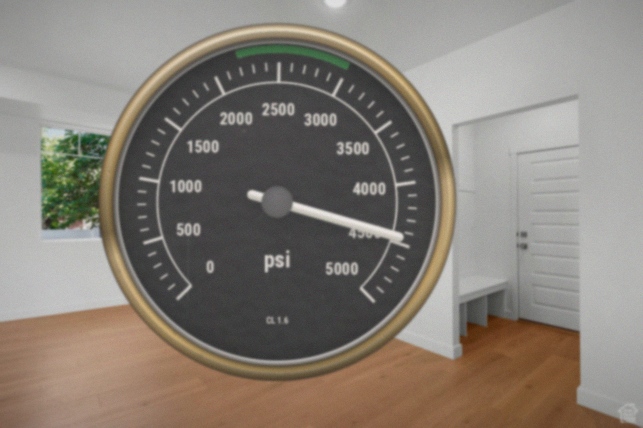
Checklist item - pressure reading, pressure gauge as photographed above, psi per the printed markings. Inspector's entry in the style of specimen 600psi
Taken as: 4450psi
